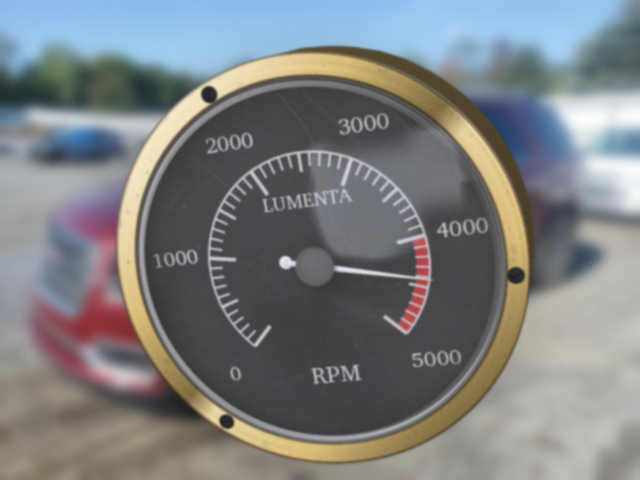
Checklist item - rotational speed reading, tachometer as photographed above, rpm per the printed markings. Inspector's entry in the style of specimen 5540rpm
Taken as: 4400rpm
